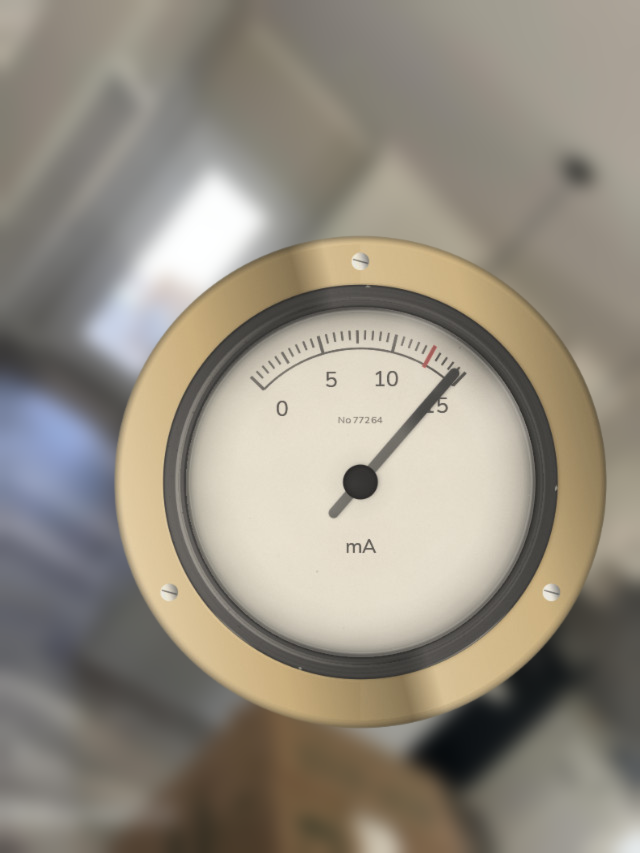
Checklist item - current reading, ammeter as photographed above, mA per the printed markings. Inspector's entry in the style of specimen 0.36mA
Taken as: 14.5mA
